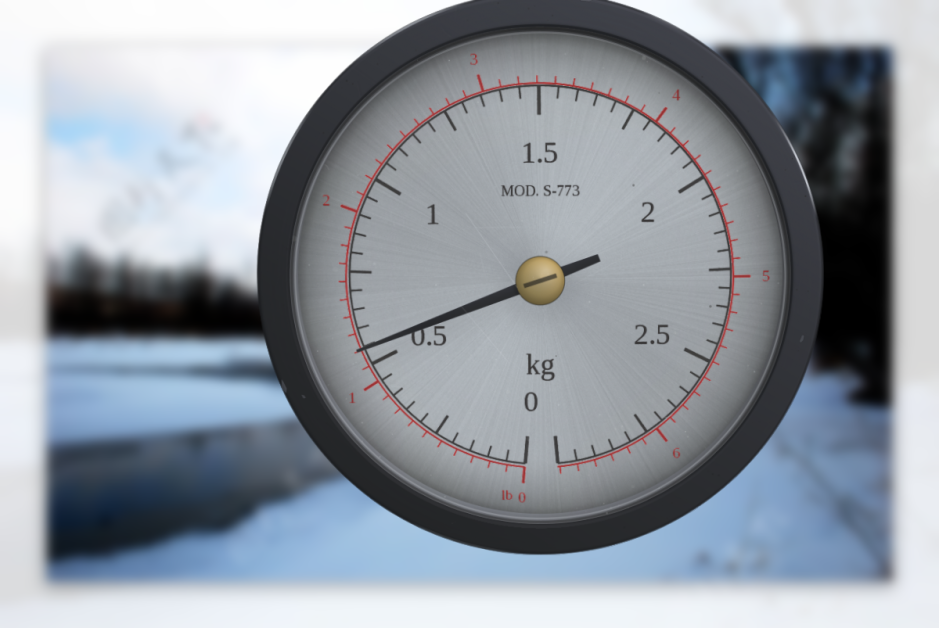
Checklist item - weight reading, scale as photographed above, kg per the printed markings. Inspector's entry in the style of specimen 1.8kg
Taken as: 0.55kg
